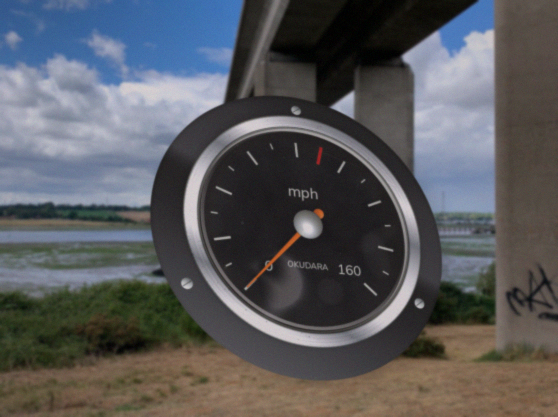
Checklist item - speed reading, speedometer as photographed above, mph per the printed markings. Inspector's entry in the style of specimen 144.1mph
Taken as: 0mph
